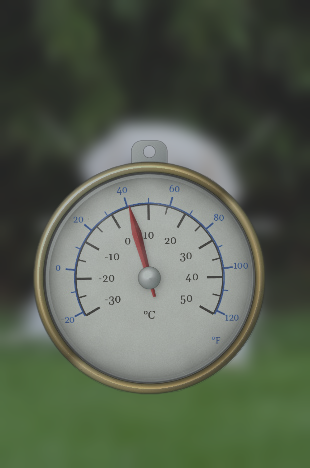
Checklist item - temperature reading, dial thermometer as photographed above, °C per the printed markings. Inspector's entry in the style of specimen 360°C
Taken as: 5°C
